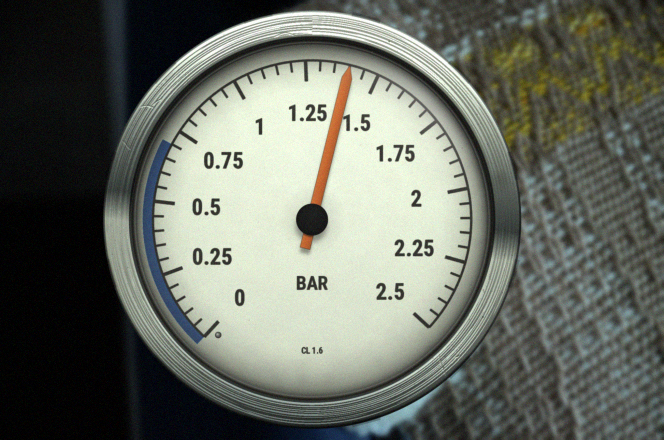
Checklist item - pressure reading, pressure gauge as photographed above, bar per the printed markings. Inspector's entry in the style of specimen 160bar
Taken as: 1.4bar
